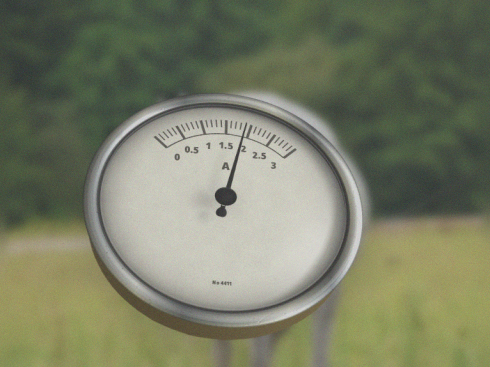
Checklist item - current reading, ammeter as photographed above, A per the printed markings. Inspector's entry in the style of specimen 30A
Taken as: 1.9A
